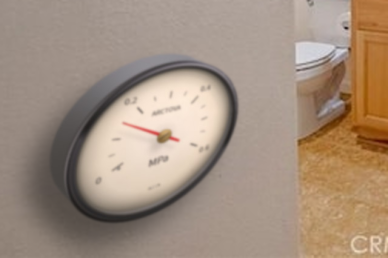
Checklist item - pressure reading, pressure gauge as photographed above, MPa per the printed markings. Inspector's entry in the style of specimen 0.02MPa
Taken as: 0.15MPa
